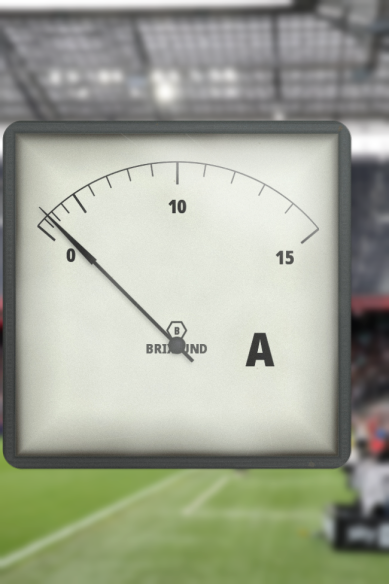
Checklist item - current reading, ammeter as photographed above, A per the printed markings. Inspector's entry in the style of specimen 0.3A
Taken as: 2.5A
